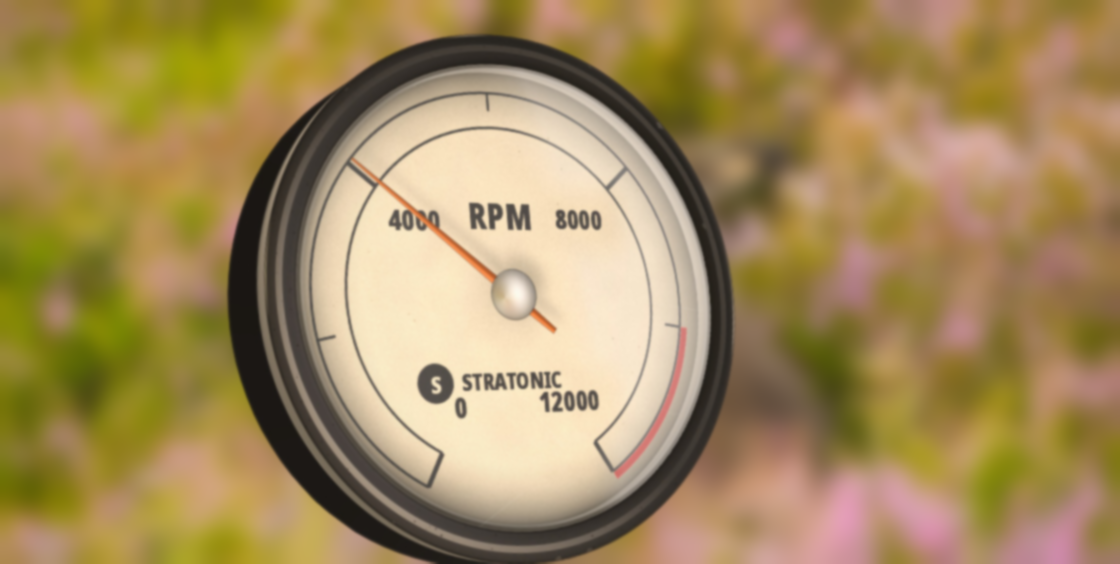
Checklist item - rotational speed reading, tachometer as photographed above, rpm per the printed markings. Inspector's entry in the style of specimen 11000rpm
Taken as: 4000rpm
